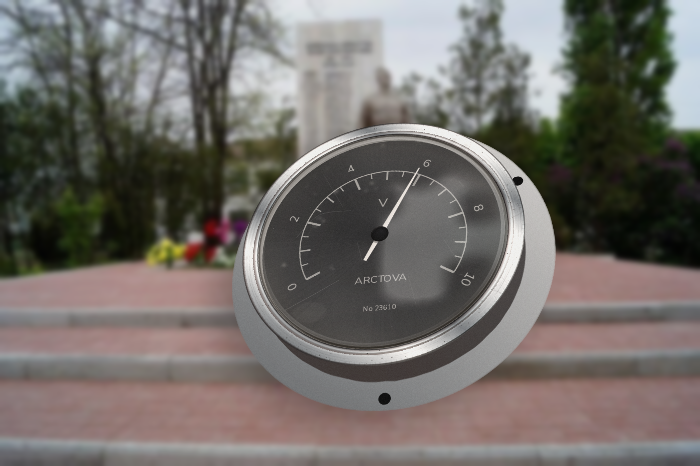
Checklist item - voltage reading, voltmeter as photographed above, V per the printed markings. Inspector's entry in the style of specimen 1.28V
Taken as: 6V
